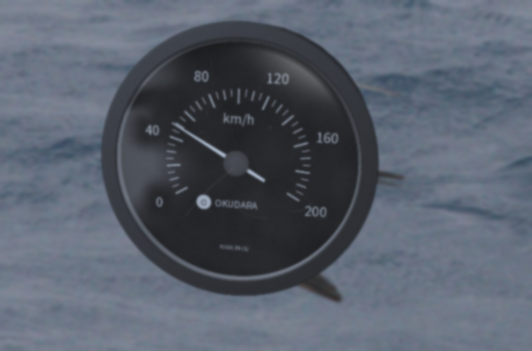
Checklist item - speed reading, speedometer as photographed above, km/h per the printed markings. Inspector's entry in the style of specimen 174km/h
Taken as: 50km/h
